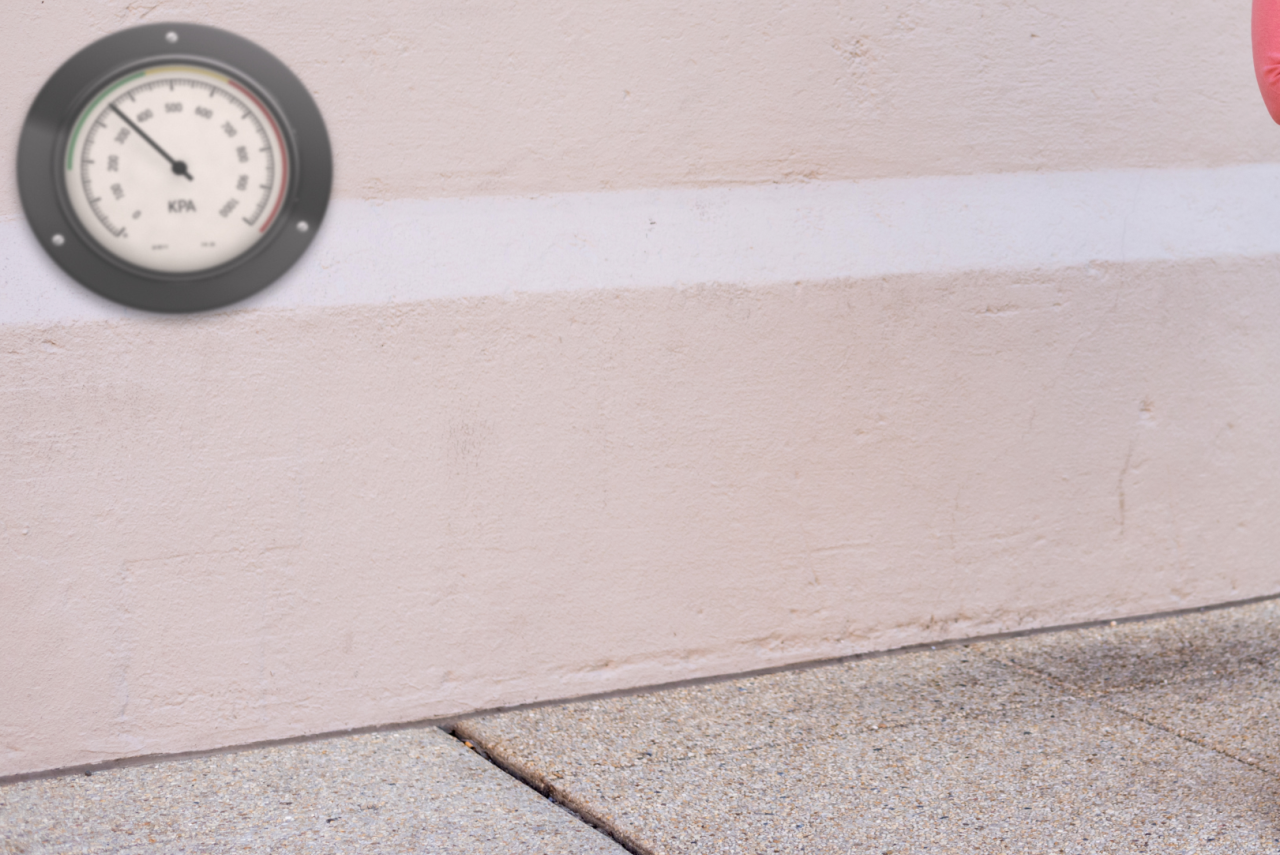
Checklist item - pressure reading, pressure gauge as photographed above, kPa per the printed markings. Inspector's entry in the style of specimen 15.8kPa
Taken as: 350kPa
